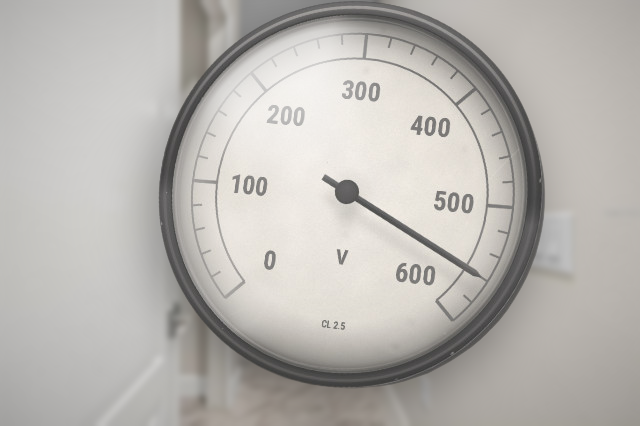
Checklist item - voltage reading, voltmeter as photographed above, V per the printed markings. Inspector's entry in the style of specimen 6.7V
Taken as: 560V
